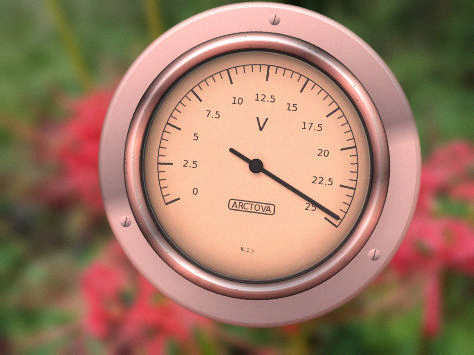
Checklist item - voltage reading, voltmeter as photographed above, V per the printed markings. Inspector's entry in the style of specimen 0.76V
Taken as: 24.5V
